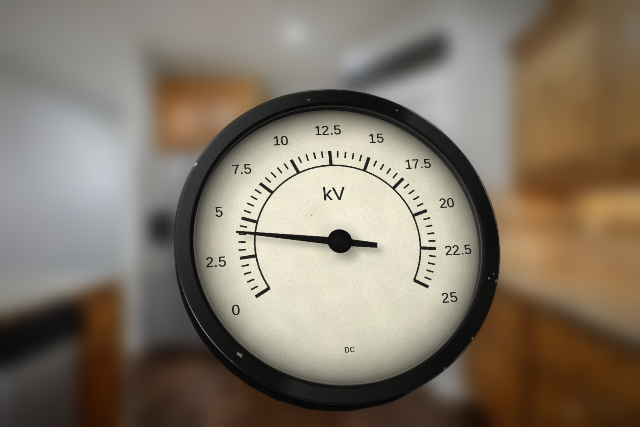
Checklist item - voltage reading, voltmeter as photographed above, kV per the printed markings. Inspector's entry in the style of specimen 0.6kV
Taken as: 4kV
